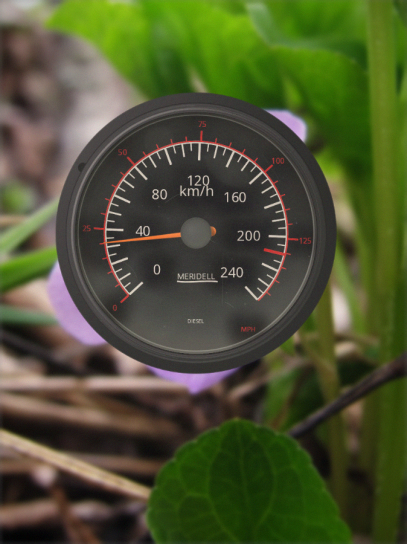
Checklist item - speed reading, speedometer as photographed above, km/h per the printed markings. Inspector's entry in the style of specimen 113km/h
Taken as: 32.5km/h
